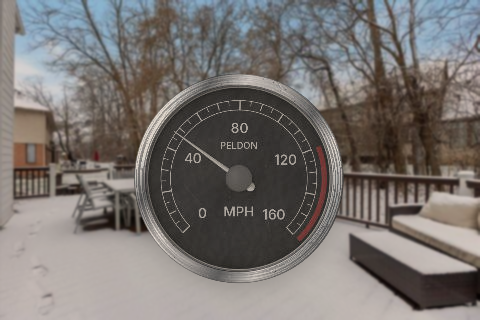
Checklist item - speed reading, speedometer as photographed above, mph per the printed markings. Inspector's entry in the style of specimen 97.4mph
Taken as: 47.5mph
